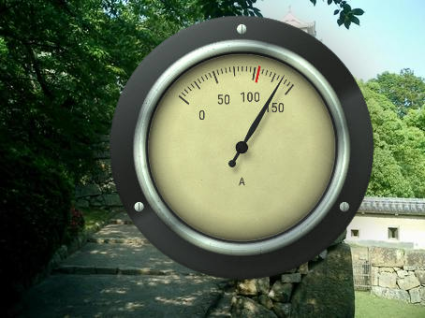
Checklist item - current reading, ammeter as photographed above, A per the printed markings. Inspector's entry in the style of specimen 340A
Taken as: 135A
